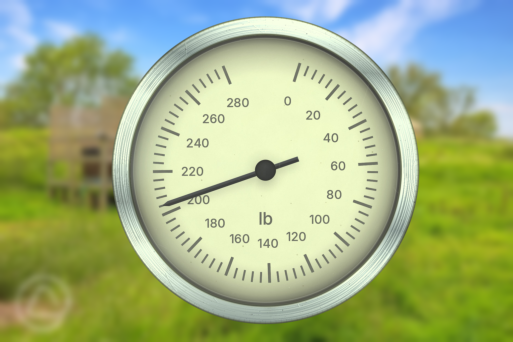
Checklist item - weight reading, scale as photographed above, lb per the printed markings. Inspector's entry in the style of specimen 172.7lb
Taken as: 204lb
